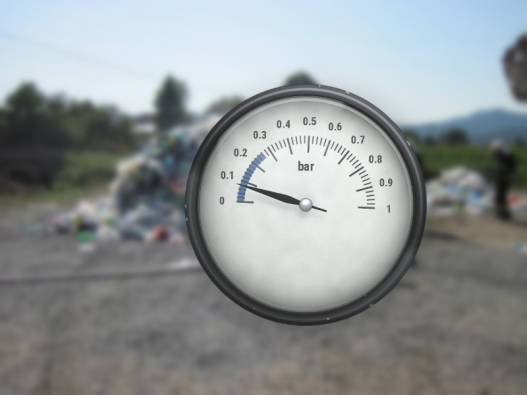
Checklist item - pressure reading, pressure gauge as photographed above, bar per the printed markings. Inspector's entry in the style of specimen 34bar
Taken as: 0.08bar
